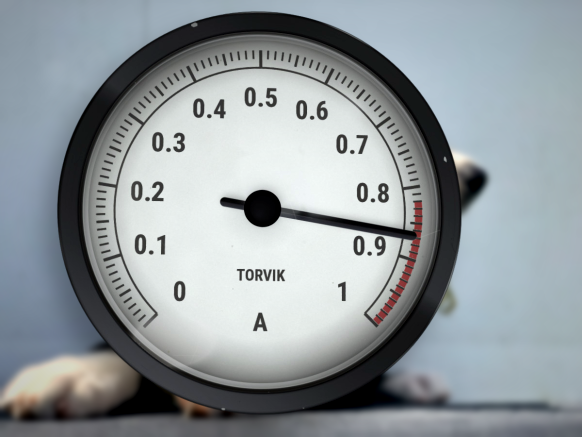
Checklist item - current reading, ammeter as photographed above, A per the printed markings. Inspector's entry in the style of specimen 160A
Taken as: 0.87A
